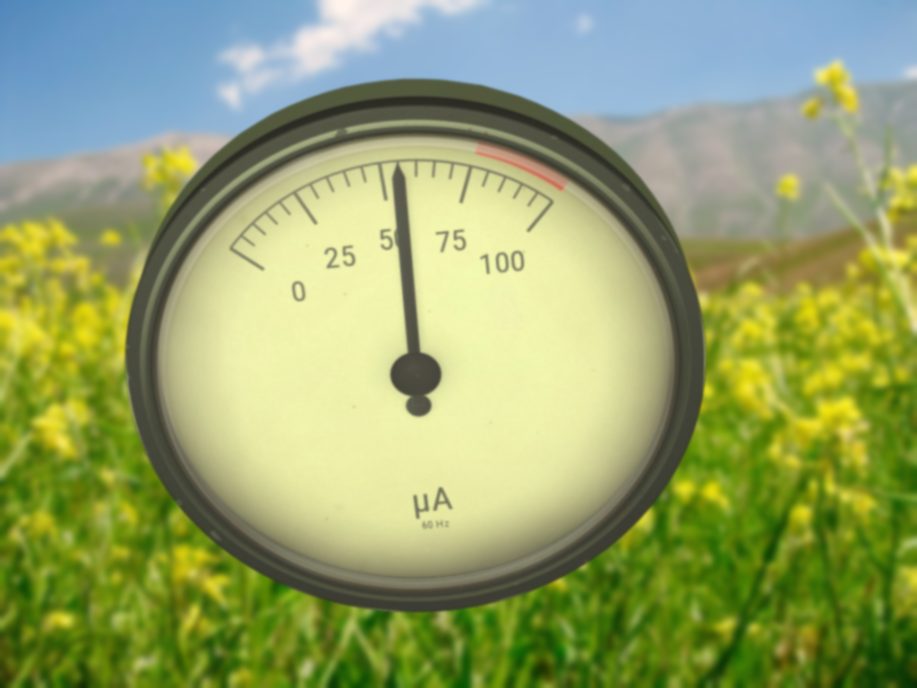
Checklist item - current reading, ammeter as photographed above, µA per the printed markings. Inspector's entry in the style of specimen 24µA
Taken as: 55µA
